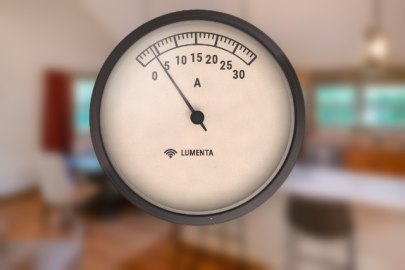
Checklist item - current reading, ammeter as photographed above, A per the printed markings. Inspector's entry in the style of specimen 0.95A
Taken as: 4A
